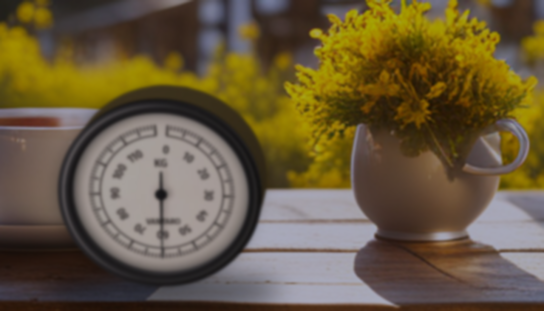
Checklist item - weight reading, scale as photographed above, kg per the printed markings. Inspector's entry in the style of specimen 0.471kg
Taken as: 60kg
